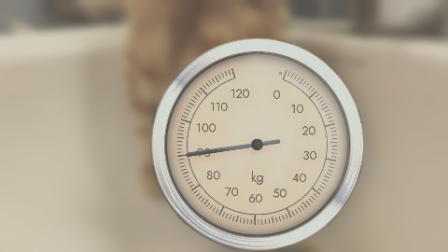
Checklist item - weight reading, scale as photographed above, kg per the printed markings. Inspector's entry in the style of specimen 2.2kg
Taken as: 90kg
